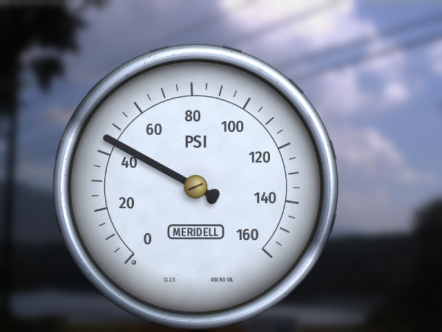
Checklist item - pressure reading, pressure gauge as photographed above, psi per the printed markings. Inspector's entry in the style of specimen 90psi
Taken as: 45psi
